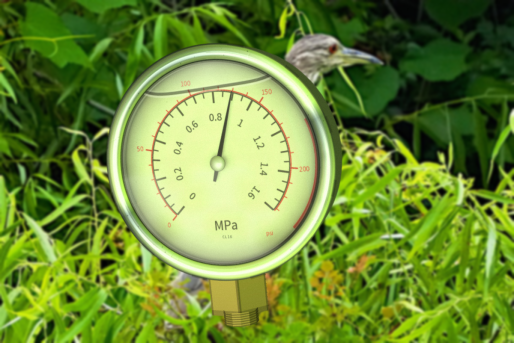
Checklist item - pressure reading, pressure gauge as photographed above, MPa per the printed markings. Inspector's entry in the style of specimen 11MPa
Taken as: 0.9MPa
